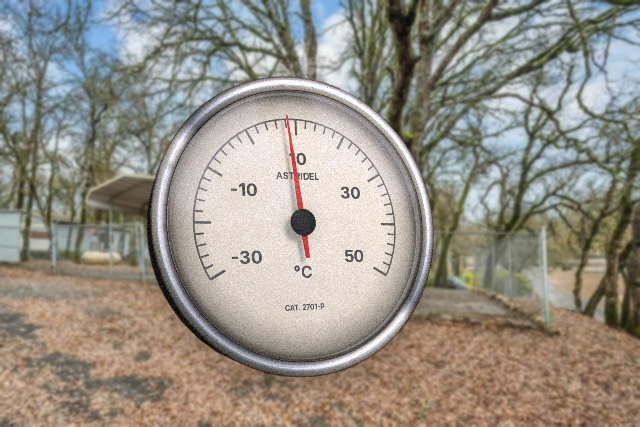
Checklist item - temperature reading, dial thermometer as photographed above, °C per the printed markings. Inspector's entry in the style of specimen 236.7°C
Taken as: 8°C
